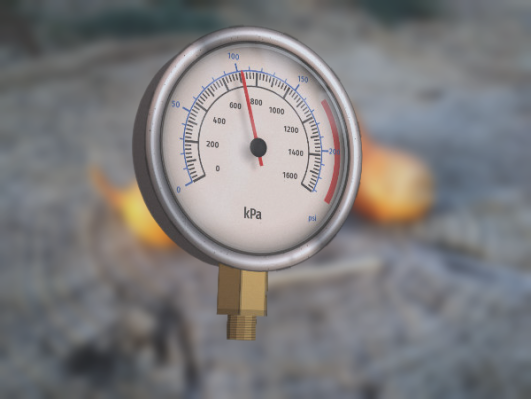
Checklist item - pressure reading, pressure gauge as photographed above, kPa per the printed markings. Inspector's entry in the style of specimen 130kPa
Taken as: 700kPa
